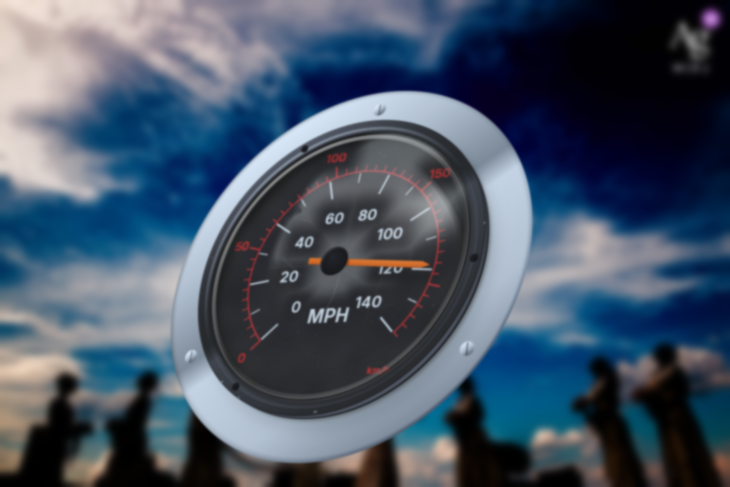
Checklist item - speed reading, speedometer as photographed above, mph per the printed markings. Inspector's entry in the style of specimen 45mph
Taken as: 120mph
